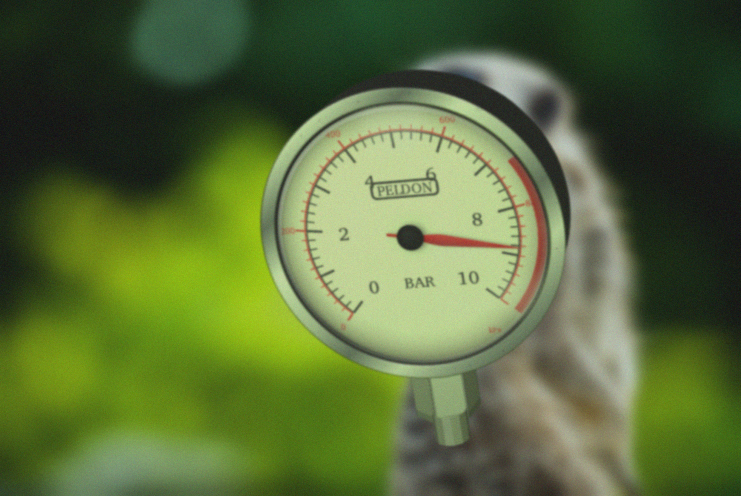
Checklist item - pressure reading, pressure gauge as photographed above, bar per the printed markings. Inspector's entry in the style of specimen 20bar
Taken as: 8.8bar
